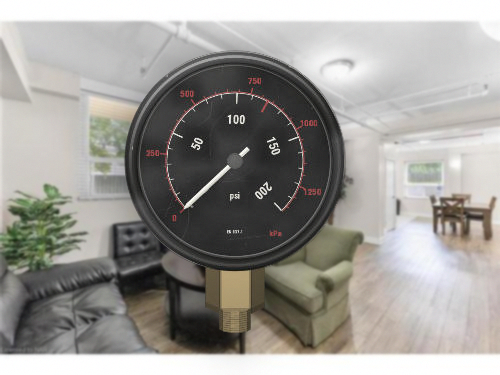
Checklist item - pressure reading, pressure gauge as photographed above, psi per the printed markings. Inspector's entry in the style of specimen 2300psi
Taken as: 0psi
